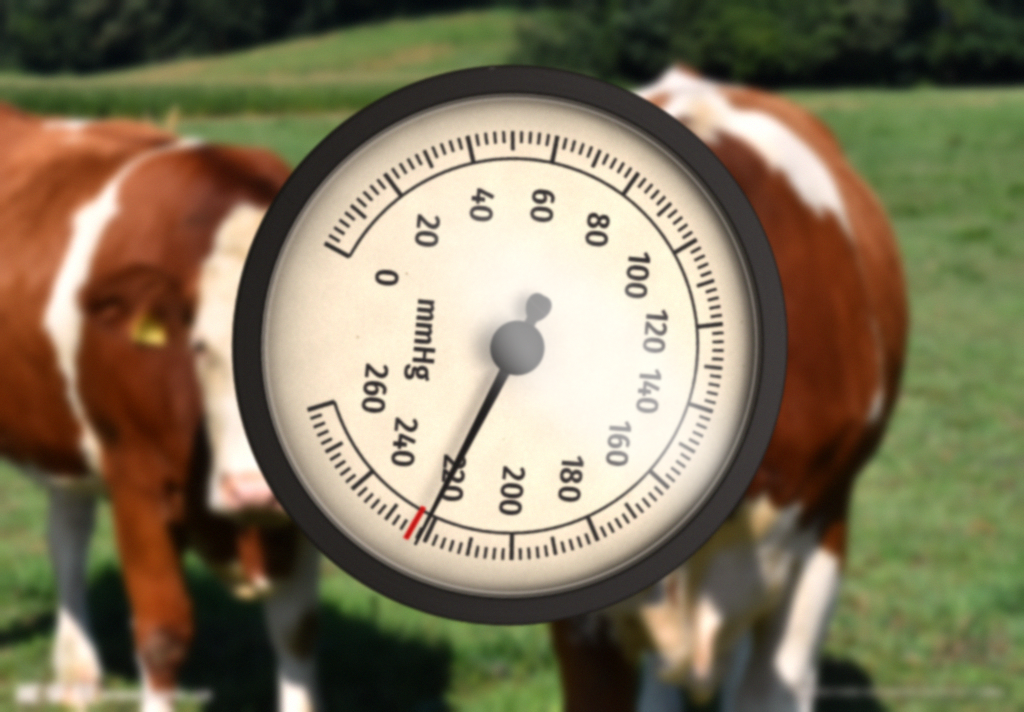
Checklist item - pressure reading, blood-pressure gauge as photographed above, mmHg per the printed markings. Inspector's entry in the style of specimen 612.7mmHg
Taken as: 222mmHg
